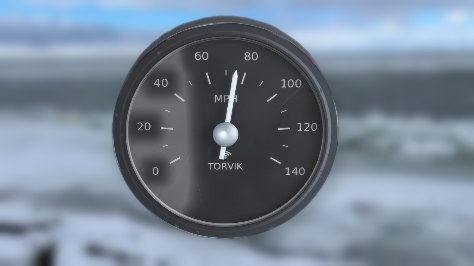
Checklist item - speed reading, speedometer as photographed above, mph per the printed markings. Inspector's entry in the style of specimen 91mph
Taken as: 75mph
